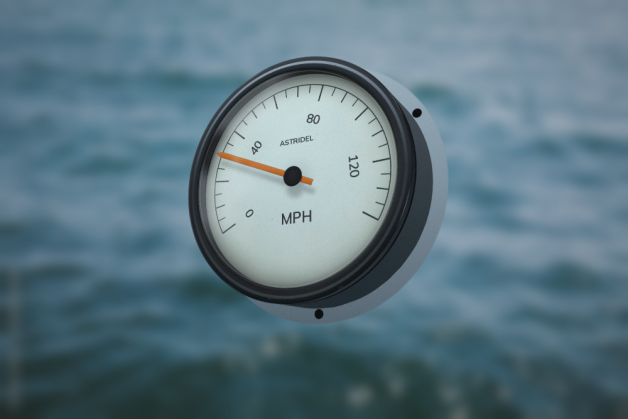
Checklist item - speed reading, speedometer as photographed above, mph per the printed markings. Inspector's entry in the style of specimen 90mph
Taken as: 30mph
